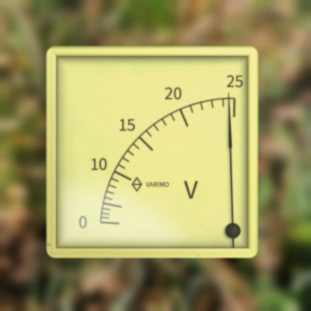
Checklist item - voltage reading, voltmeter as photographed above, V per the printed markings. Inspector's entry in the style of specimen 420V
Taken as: 24.5V
